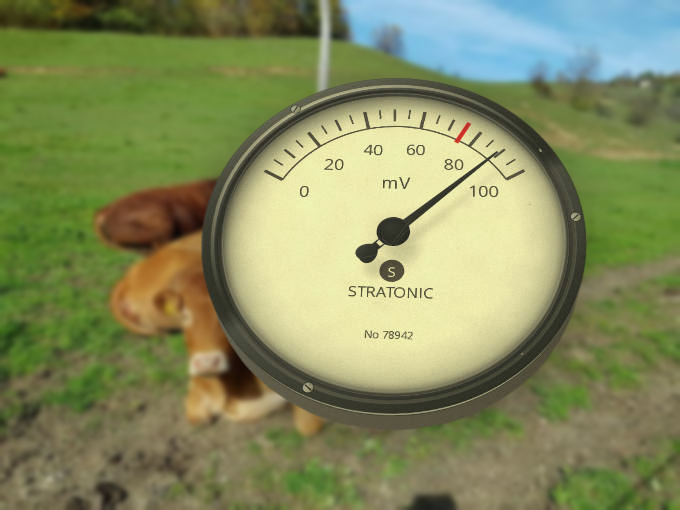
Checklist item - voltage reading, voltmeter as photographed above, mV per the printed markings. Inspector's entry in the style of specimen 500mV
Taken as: 90mV
